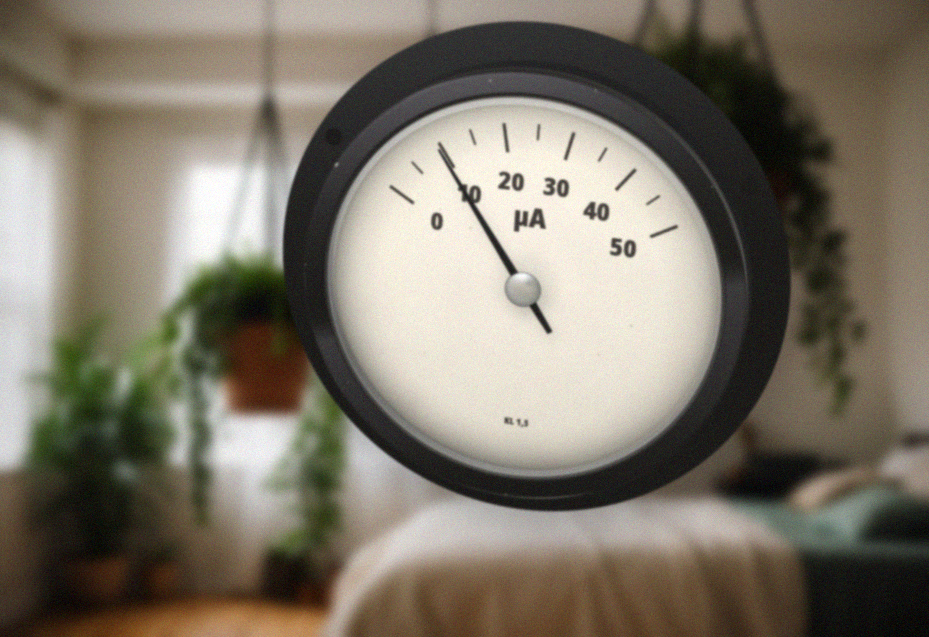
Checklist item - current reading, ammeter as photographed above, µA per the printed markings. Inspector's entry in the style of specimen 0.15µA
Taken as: 10µA
